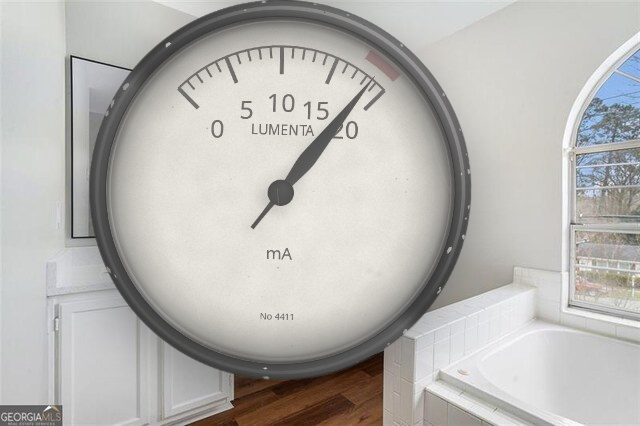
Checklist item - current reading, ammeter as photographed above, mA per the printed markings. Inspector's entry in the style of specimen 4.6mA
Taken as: 18.5mA
